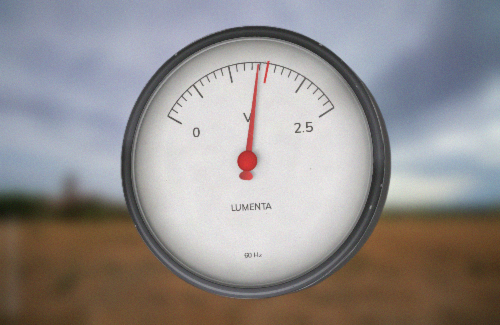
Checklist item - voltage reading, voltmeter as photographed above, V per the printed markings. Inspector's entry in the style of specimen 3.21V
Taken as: 1.4V
